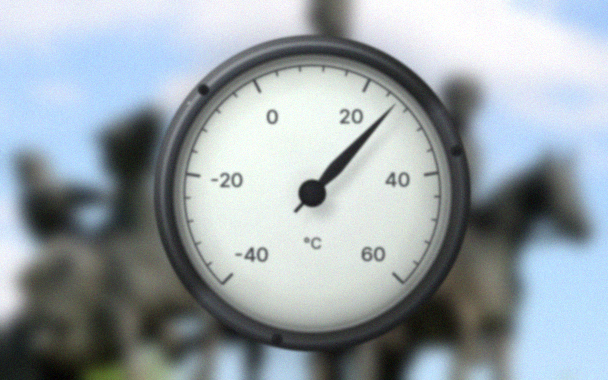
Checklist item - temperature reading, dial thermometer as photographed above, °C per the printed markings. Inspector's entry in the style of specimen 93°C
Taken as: 26°C
